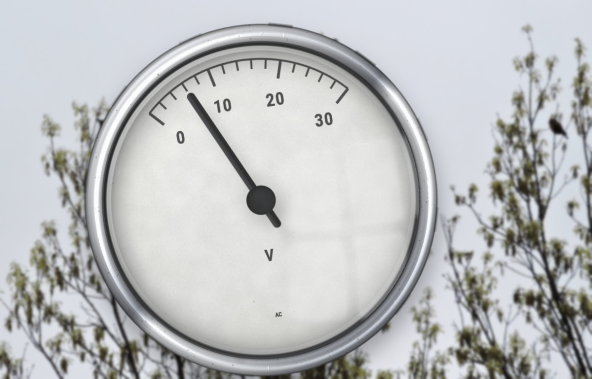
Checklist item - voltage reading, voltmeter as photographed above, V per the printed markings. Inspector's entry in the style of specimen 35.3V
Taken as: 6V
